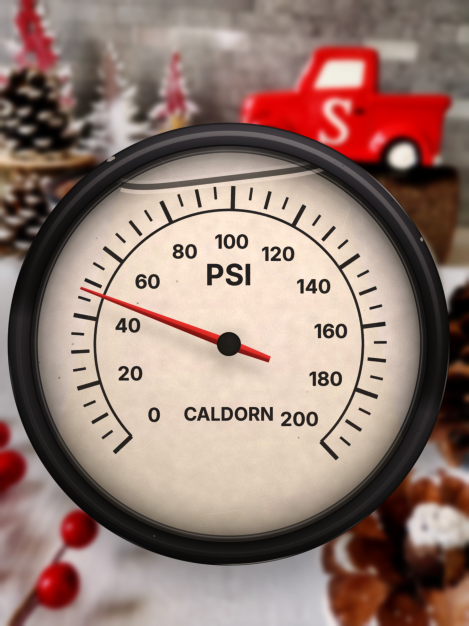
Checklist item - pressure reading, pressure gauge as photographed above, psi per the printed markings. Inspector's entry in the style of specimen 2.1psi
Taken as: 47.5psi
